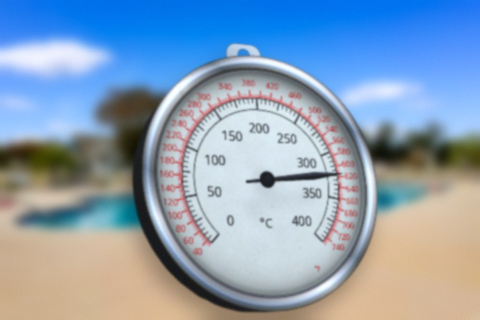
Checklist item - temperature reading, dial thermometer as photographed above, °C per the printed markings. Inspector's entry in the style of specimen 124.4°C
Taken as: 325°C
